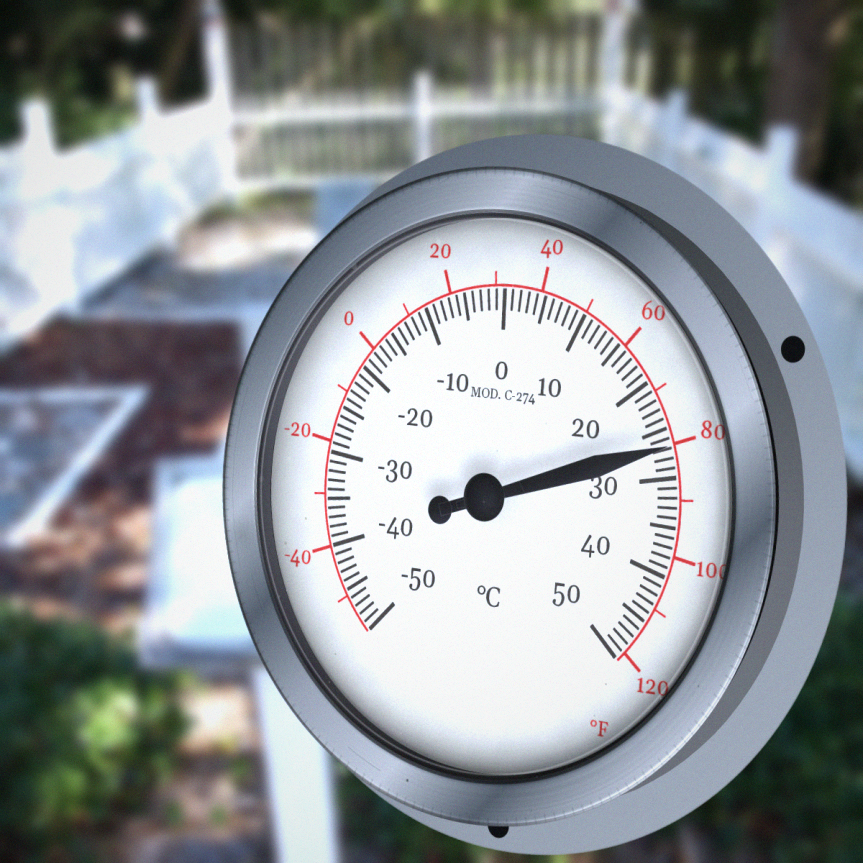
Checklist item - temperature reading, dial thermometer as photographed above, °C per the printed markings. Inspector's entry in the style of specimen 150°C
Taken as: 27°C
